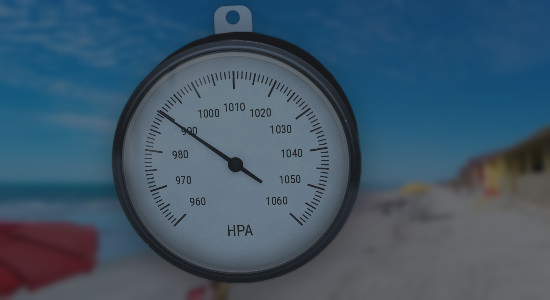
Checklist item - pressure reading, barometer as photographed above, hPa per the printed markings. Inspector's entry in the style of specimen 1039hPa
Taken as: 990hPa
